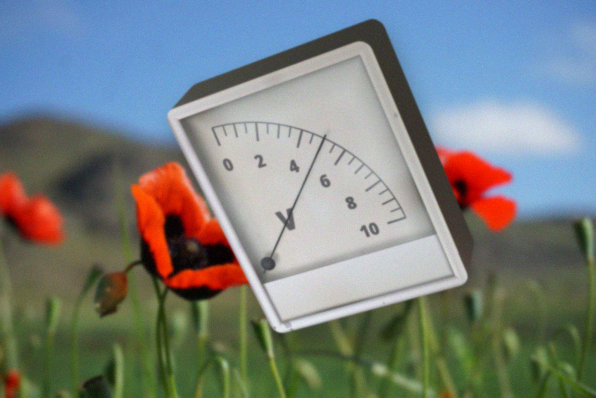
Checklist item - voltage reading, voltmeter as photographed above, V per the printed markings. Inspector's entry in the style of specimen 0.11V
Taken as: 5V
